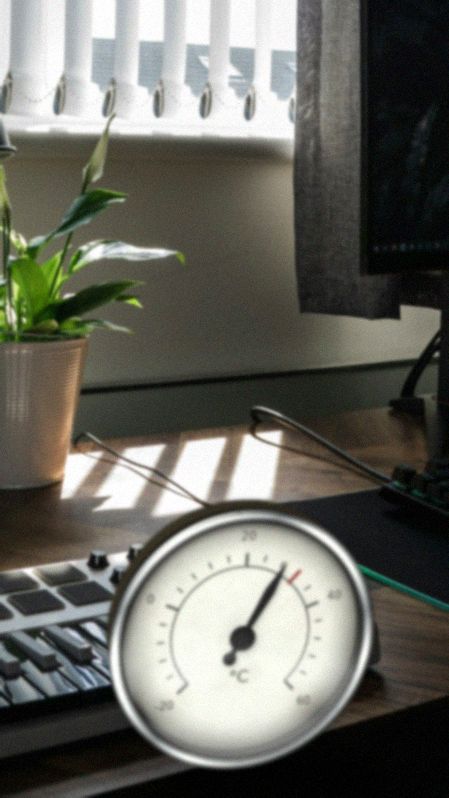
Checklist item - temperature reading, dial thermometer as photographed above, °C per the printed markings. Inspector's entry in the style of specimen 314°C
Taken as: 28°C
